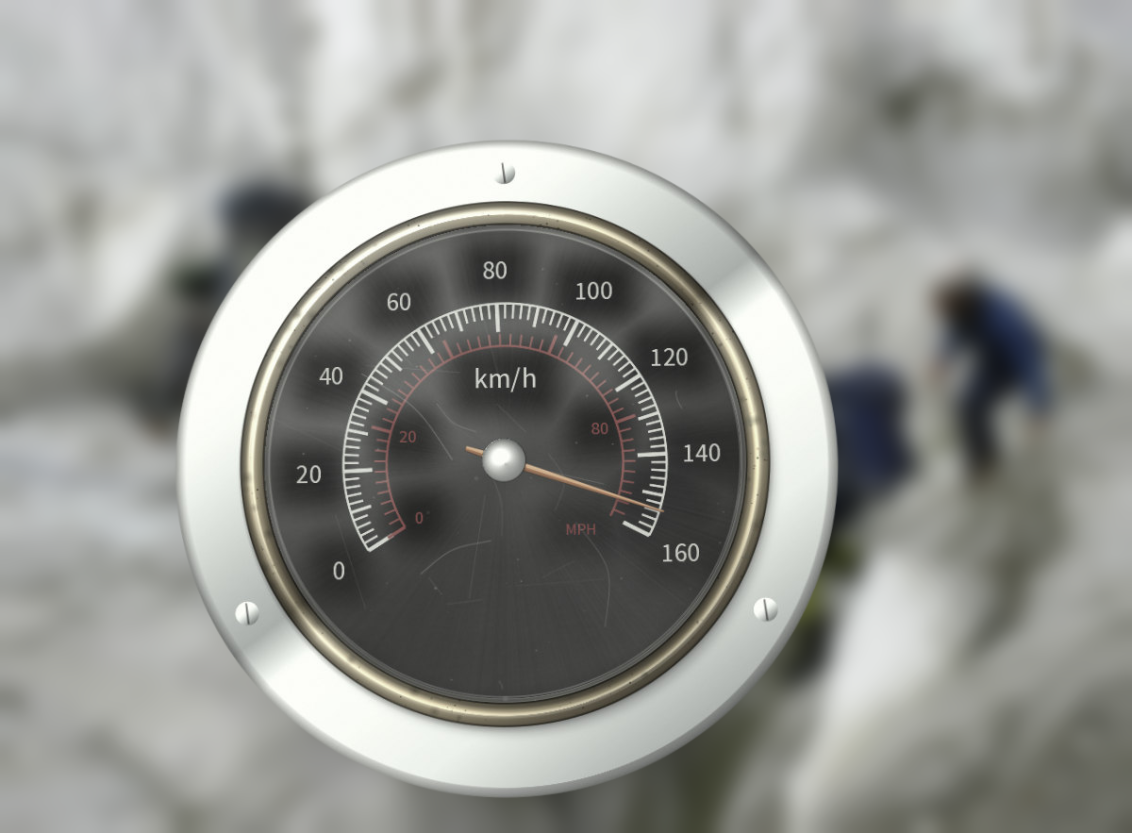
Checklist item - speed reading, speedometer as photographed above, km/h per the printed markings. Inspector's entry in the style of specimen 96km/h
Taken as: 154km/h
